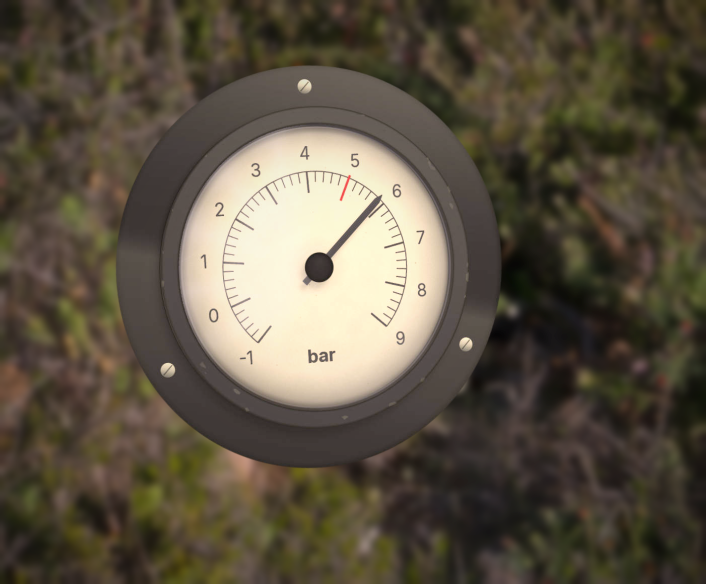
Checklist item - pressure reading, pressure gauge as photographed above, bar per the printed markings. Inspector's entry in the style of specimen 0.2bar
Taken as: 5.8bar
